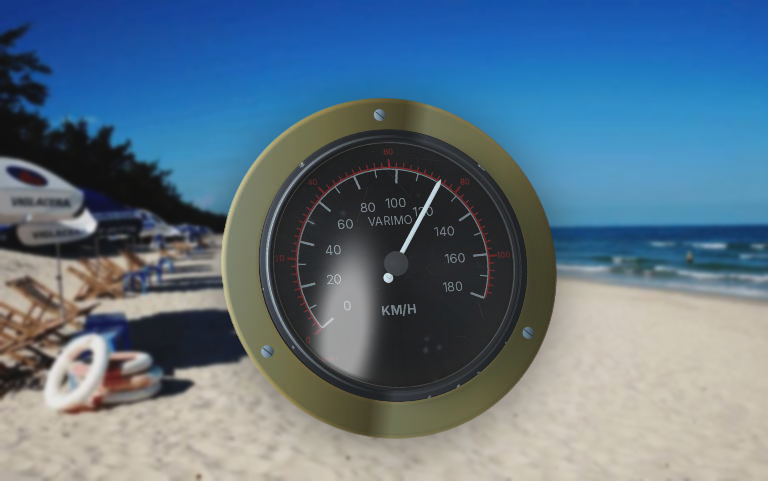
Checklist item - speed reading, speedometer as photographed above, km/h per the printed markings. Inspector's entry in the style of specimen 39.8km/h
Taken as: 120km/h
